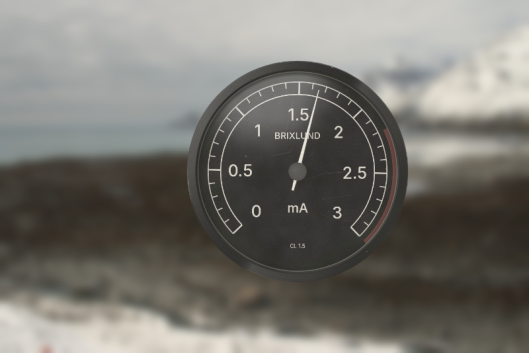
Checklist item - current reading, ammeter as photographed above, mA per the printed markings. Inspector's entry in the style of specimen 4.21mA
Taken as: 1.65mA
